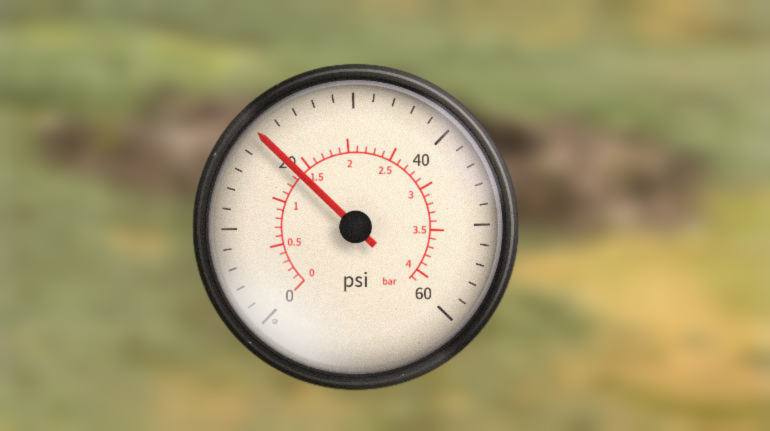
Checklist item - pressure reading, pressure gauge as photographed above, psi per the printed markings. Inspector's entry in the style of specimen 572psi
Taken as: 20psi
